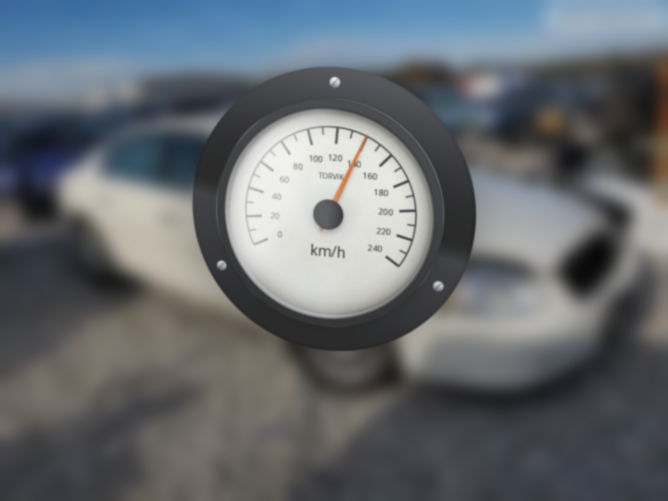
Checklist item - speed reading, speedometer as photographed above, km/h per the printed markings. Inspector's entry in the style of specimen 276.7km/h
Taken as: 140km/h
